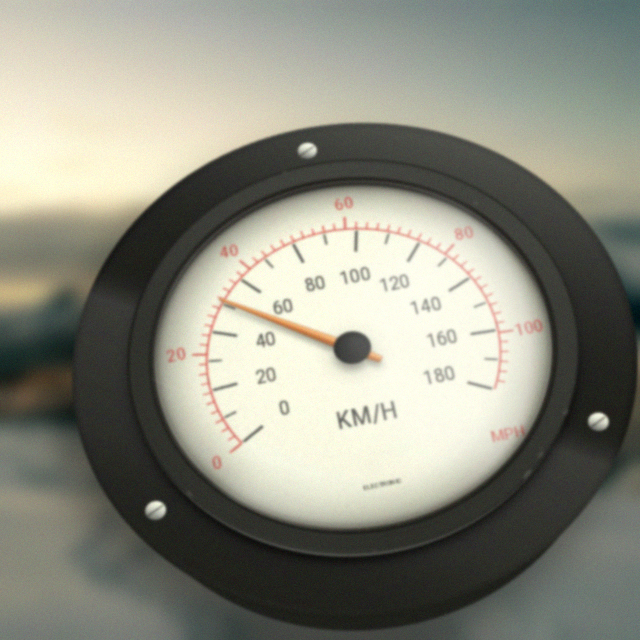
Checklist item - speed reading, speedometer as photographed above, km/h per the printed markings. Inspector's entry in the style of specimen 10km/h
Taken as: 50km/h
